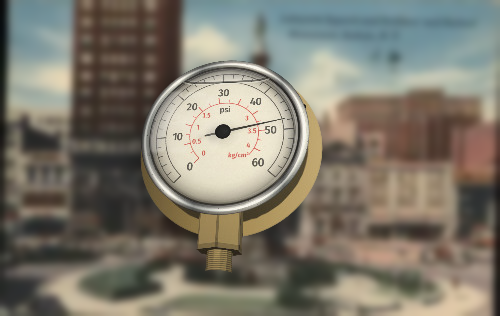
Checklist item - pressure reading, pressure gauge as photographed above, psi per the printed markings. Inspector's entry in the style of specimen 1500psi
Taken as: 48psi
